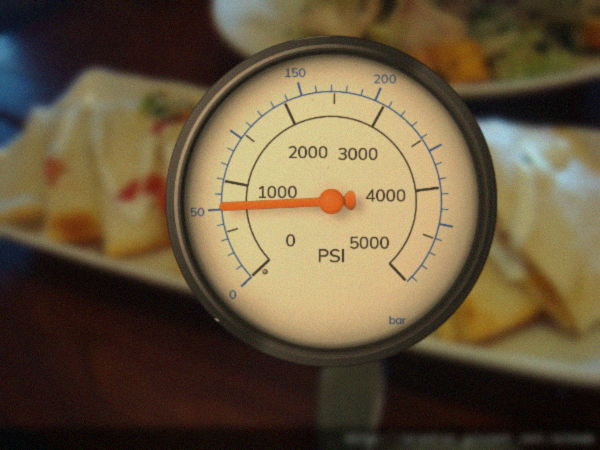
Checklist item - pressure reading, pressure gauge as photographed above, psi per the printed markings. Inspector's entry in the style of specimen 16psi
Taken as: 750psi
